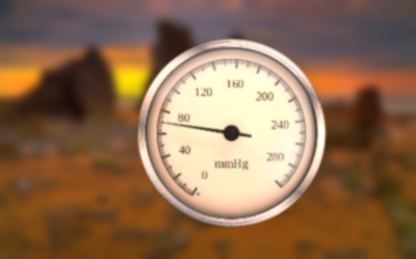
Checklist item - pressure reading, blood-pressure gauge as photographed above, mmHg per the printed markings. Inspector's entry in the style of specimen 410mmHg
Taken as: 70mmHg
